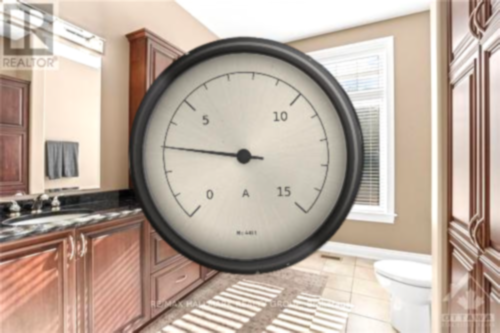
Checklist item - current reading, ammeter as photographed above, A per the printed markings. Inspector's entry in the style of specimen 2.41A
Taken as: 3A
